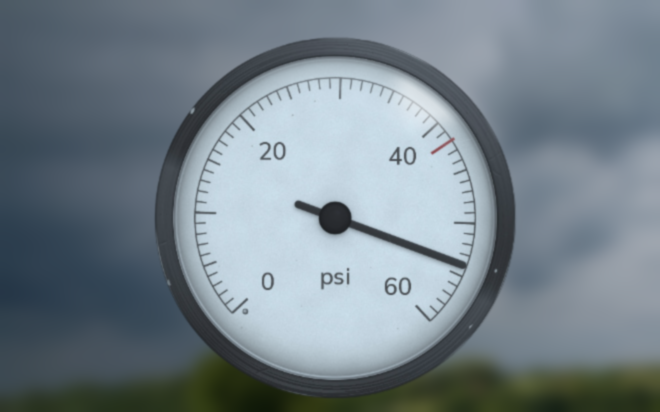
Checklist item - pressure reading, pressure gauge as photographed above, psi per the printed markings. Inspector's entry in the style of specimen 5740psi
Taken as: 54psi
